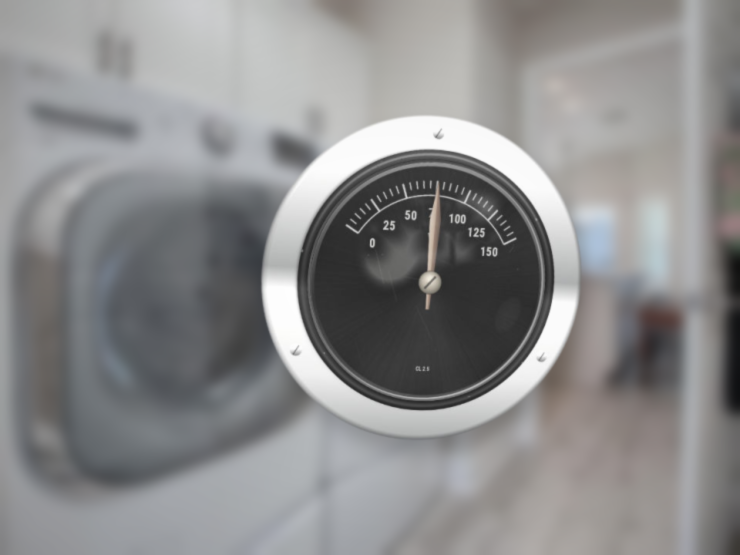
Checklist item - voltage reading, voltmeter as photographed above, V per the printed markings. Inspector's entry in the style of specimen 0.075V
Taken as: 75V
